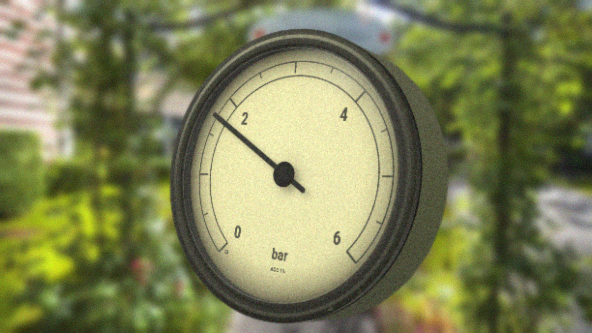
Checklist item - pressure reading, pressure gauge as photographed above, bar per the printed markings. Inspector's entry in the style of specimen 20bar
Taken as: 1.75bar
